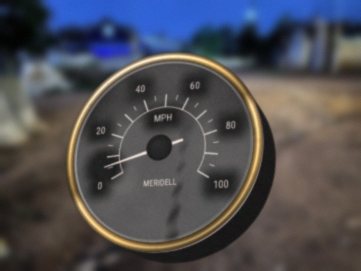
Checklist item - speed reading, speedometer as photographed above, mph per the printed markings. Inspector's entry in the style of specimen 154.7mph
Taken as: 5mph
